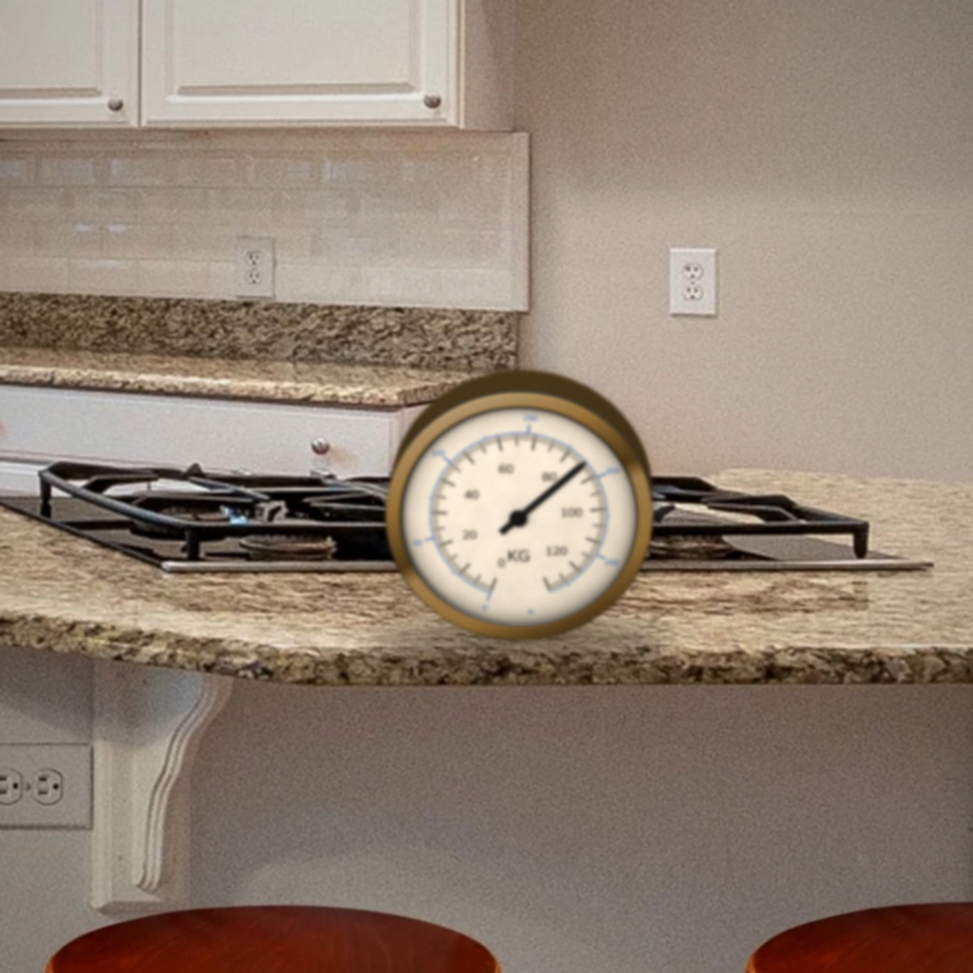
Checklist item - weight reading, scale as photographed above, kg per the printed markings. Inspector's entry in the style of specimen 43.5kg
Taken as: 85kg
